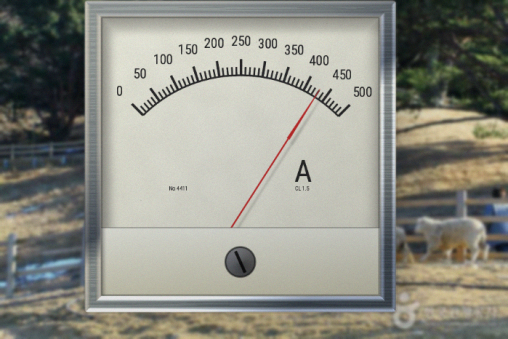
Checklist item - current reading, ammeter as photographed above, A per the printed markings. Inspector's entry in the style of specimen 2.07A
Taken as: 430A
